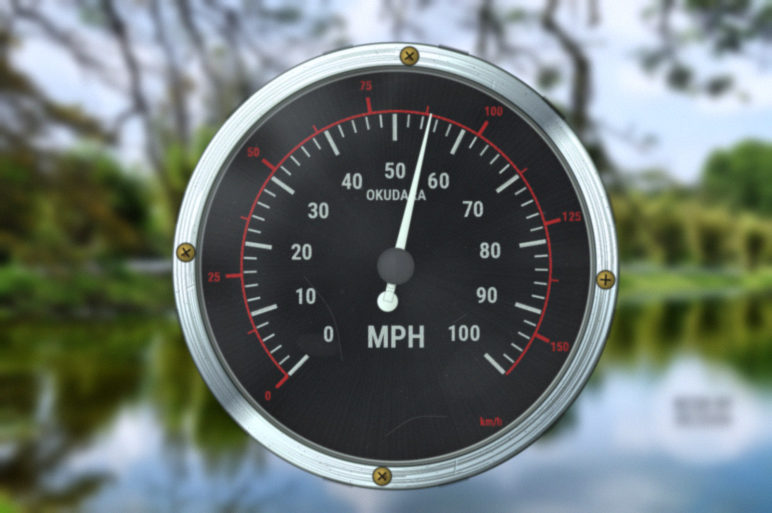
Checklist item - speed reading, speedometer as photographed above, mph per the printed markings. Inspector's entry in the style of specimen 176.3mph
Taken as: 55mph
